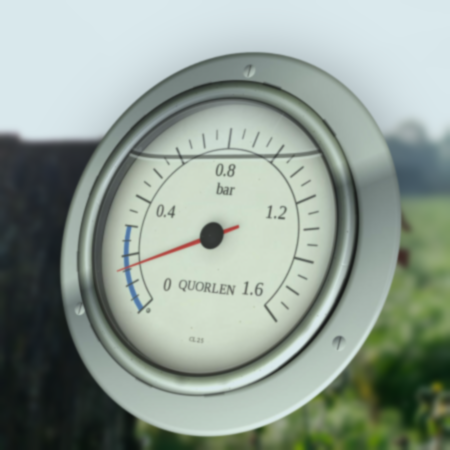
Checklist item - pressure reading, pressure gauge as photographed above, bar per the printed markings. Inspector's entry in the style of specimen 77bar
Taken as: 0.15bar
